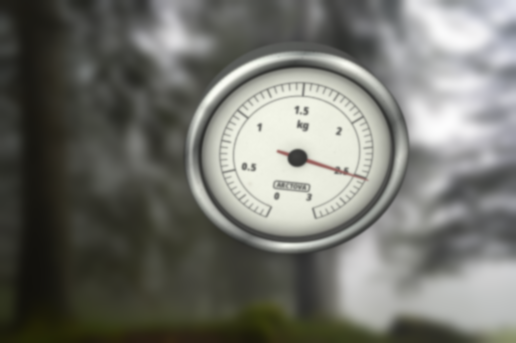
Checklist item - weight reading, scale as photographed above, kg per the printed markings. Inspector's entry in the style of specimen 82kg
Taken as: 2.5kg
